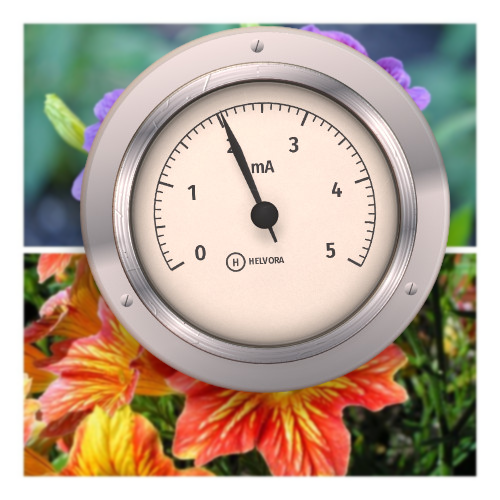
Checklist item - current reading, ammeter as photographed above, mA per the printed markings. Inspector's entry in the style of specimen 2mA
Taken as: 2.05mA
